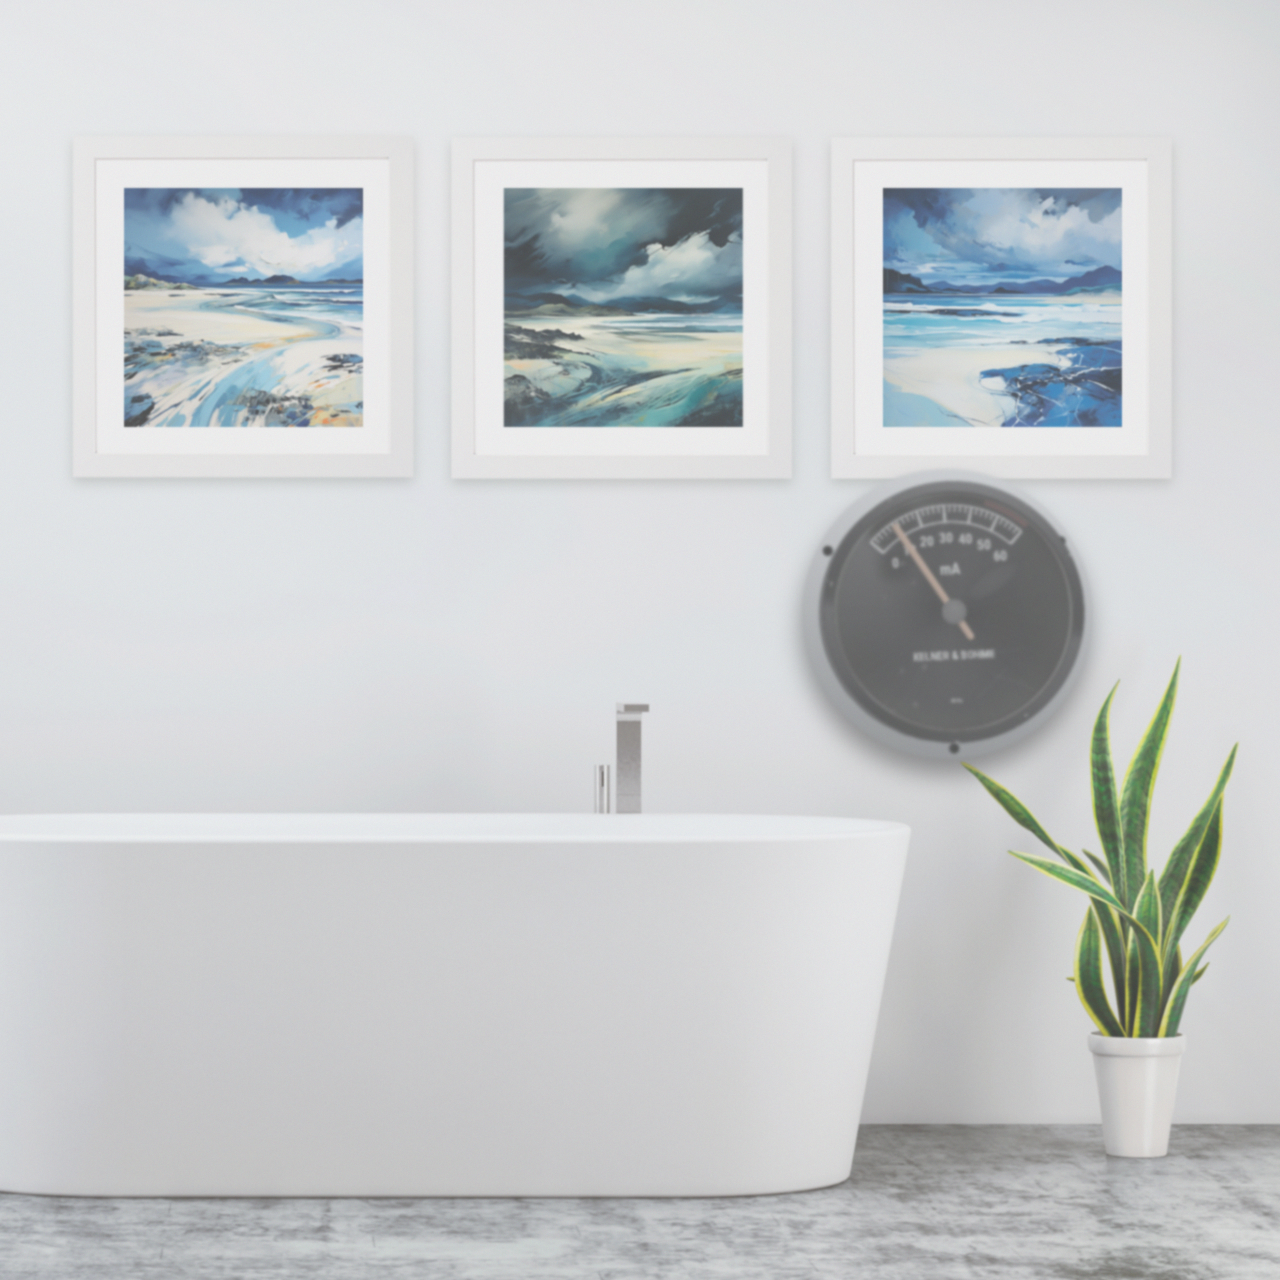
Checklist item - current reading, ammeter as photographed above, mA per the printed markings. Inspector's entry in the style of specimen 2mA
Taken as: 10mA
